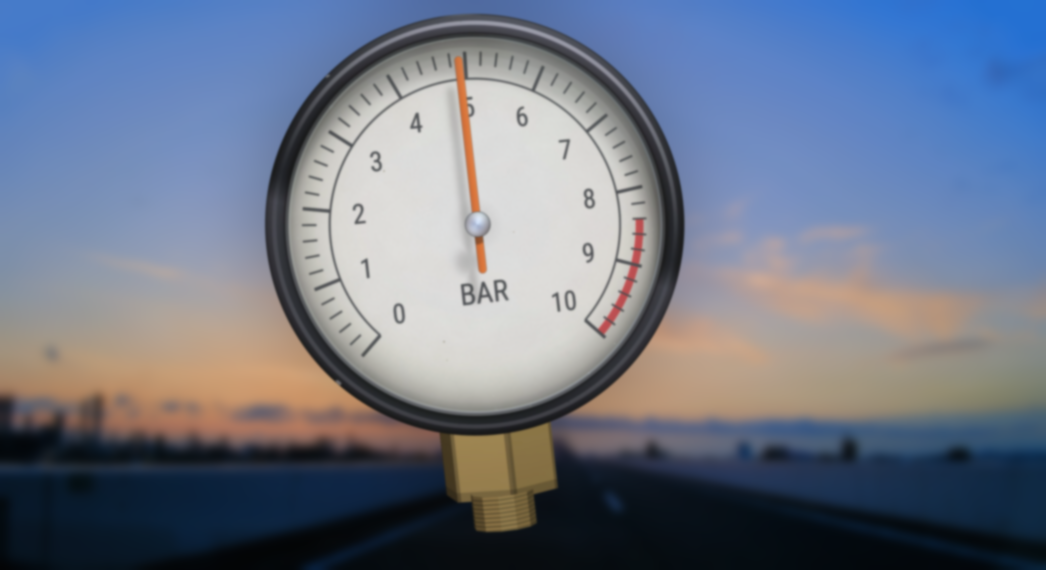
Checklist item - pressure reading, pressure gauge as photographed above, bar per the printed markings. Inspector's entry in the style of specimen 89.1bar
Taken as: 4.9bar
